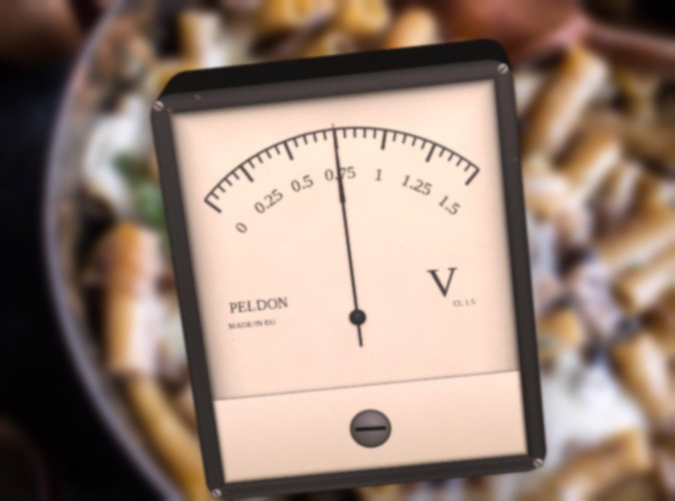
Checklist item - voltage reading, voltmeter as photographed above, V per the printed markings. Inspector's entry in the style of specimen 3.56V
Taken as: 0.75V
